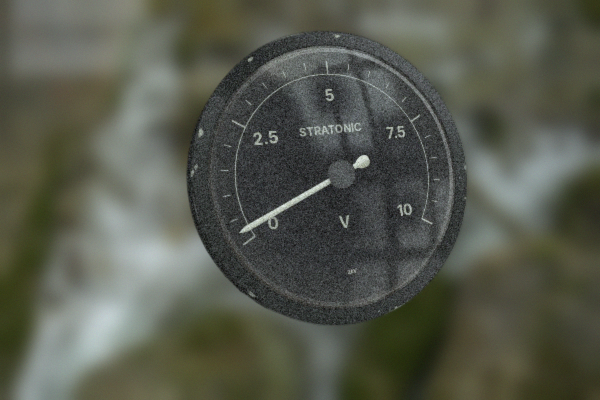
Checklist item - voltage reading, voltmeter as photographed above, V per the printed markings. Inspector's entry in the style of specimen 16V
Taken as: 0.25V
